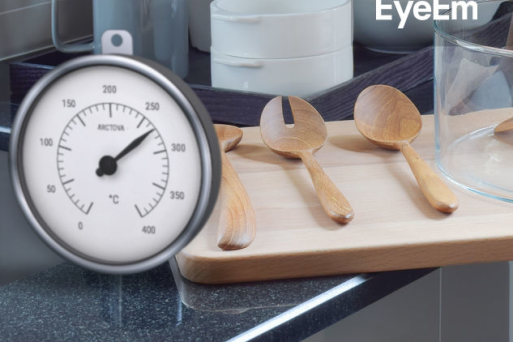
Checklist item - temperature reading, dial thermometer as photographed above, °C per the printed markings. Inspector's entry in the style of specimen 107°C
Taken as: 270°C
